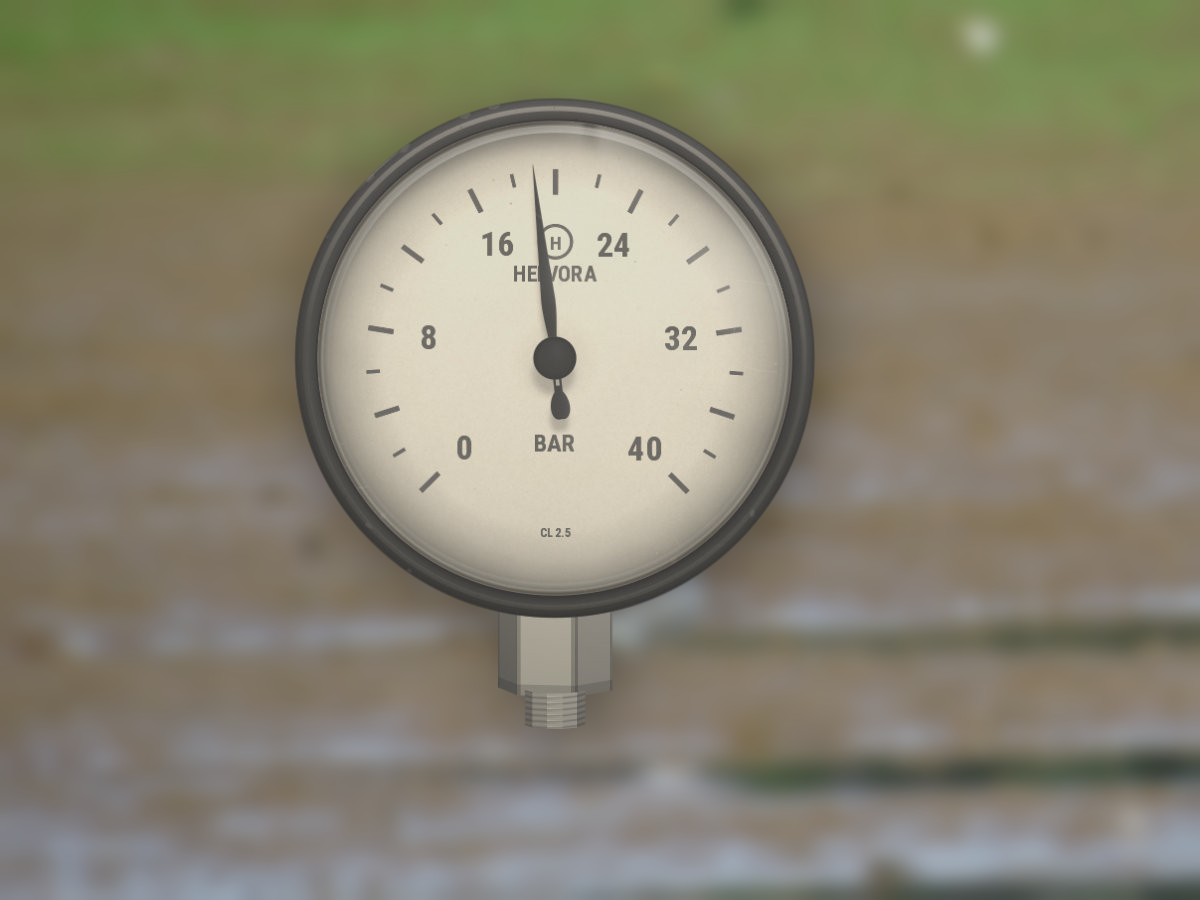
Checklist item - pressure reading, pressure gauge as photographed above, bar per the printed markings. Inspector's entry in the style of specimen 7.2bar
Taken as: 19bar
